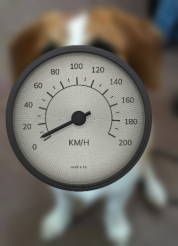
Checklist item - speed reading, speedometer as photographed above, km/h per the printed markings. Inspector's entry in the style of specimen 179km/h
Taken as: 5km/h
